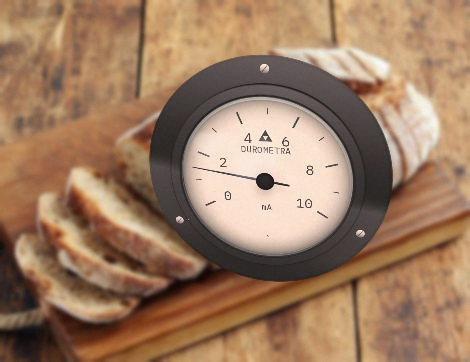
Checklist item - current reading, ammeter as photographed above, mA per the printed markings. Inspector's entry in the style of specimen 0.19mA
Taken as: 1.5mA
